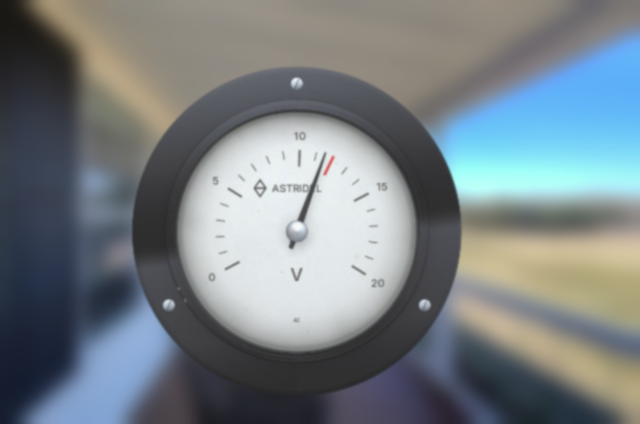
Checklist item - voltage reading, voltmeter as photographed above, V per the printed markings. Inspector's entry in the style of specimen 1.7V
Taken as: 11.5V
